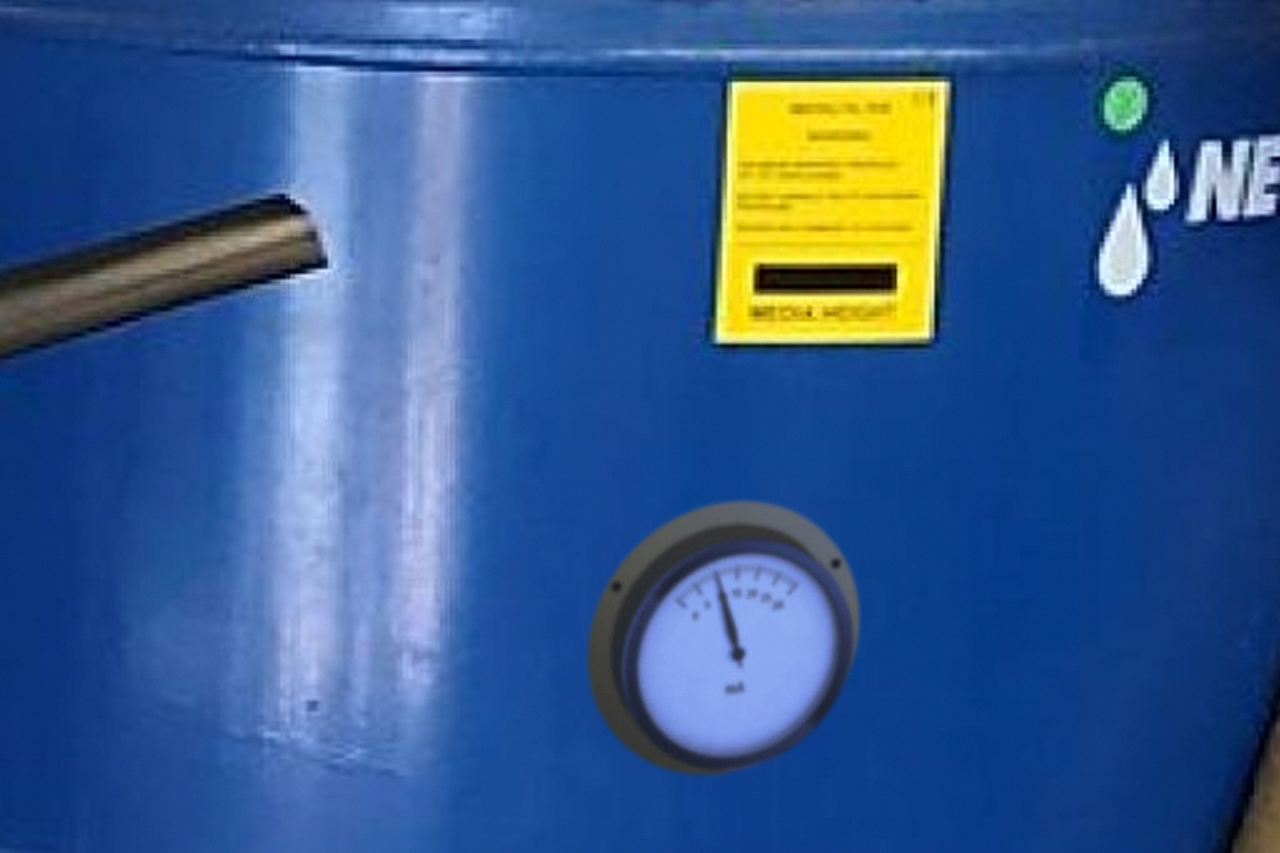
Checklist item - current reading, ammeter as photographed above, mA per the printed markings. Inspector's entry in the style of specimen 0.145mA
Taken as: 10mA
